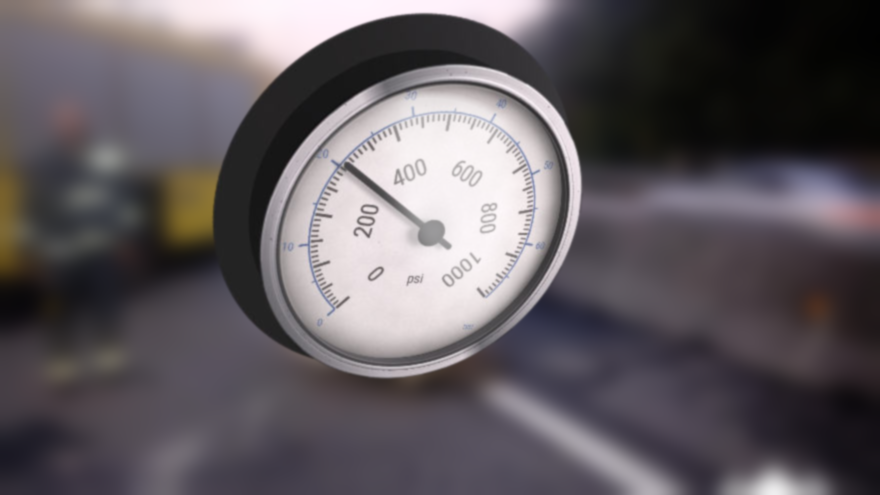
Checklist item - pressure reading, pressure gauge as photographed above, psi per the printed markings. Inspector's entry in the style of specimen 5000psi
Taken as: 300psi
